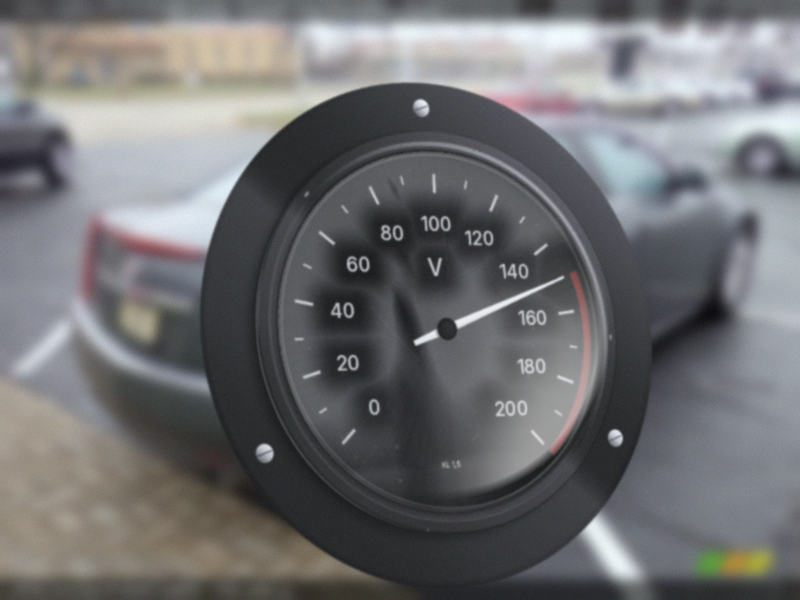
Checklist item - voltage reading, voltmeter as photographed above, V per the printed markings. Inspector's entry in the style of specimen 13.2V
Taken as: 150V
